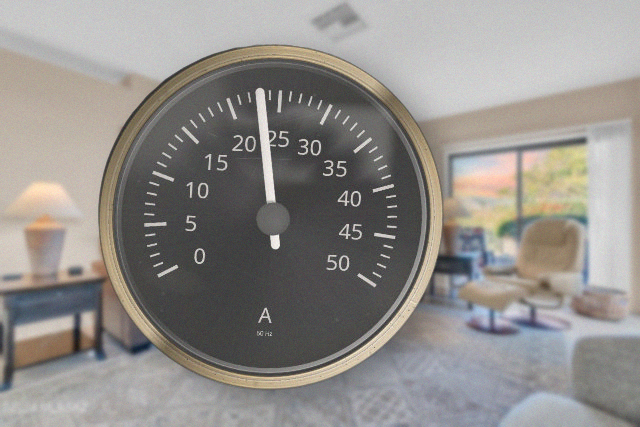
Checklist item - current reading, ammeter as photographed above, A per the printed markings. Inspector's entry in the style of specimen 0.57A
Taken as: 23A
